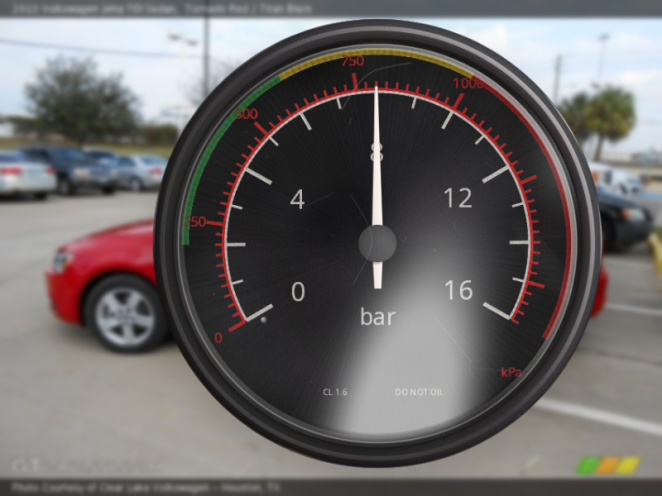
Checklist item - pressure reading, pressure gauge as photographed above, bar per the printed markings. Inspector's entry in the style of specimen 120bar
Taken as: 8bar
